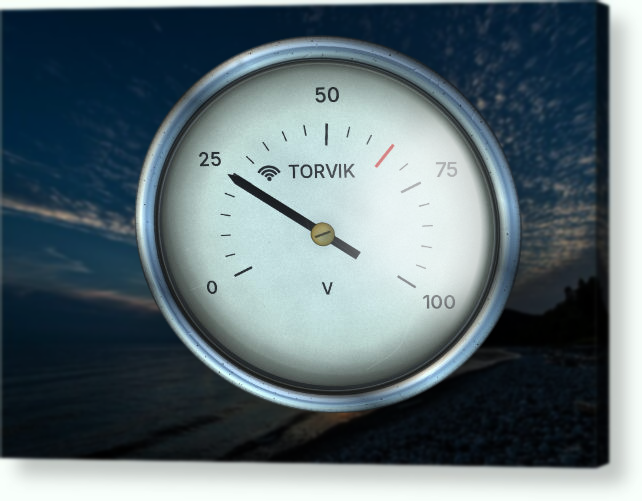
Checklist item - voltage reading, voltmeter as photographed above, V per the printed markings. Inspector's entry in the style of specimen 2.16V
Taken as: 25V
